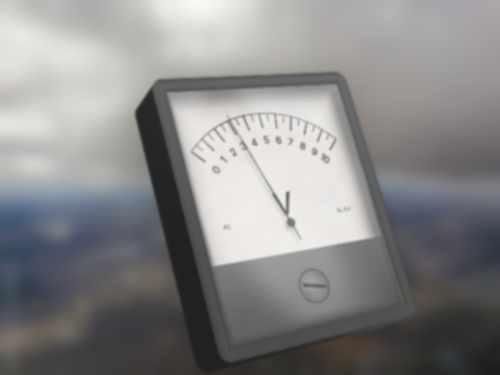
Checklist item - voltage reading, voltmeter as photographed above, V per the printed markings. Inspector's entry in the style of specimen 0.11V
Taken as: 3V
